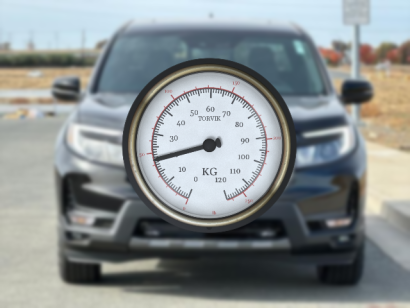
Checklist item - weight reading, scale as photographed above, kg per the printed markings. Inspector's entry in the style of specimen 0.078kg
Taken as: 20kg
